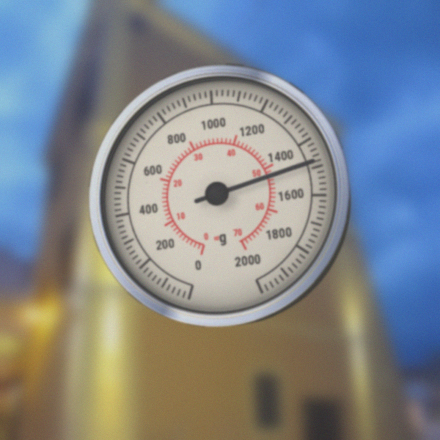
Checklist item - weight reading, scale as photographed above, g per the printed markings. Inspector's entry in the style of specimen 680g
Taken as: 1480g
